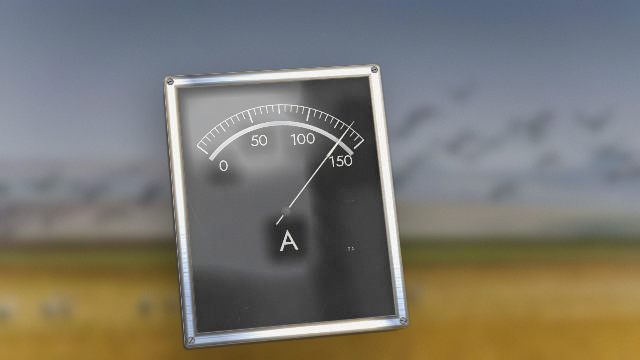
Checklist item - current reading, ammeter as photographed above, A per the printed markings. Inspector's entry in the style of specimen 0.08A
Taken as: 135A
